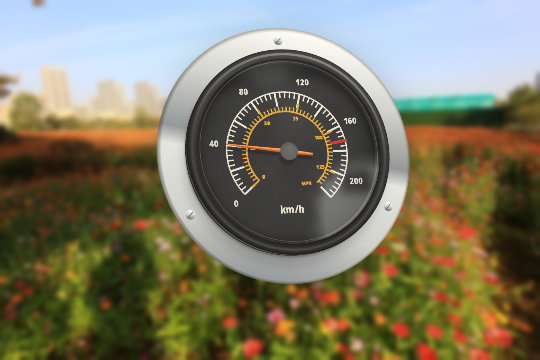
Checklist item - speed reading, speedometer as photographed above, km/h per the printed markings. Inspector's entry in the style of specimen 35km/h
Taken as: 40km/h
